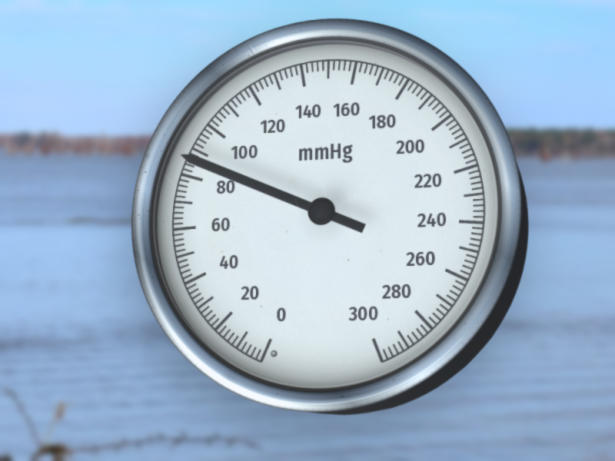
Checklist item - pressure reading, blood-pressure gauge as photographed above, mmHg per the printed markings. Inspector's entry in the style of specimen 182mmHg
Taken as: 86mmHg
